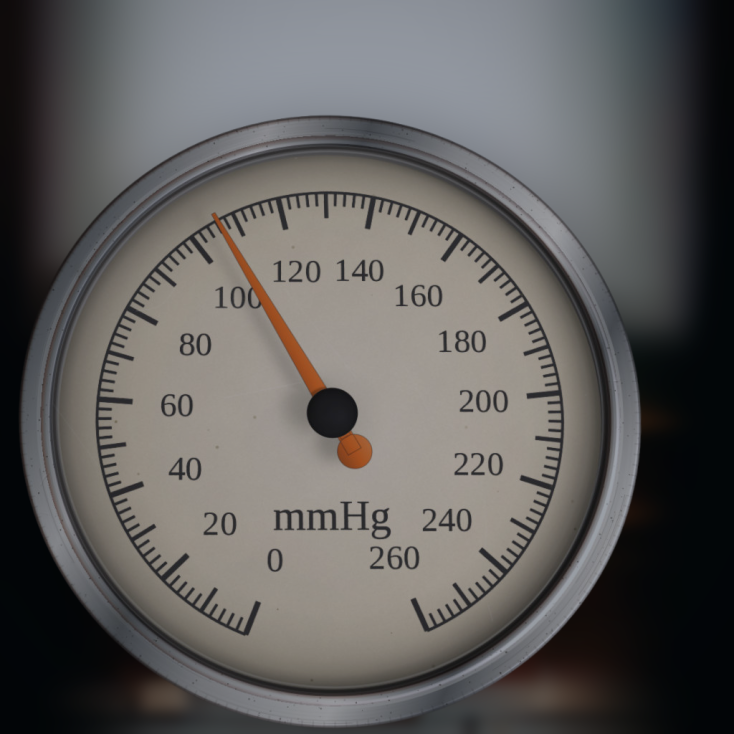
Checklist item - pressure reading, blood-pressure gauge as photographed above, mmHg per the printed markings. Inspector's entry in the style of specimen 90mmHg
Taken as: 106mmHg
